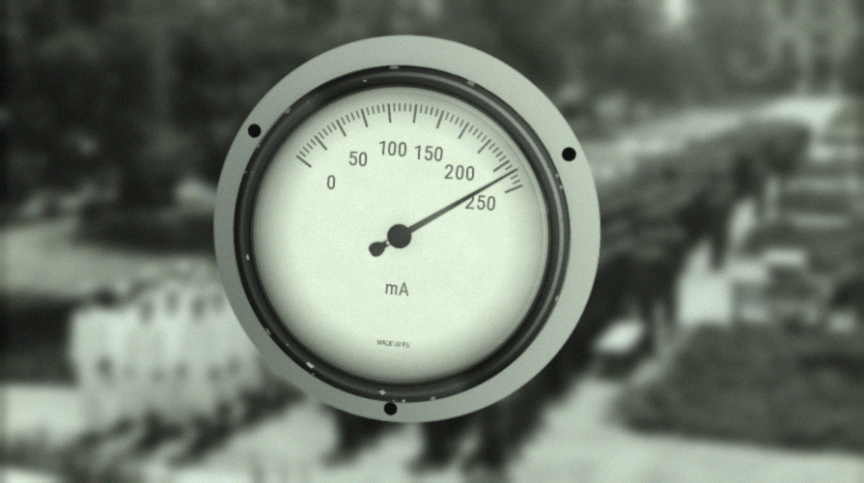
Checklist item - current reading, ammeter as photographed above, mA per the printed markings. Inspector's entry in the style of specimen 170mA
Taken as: 235mA
